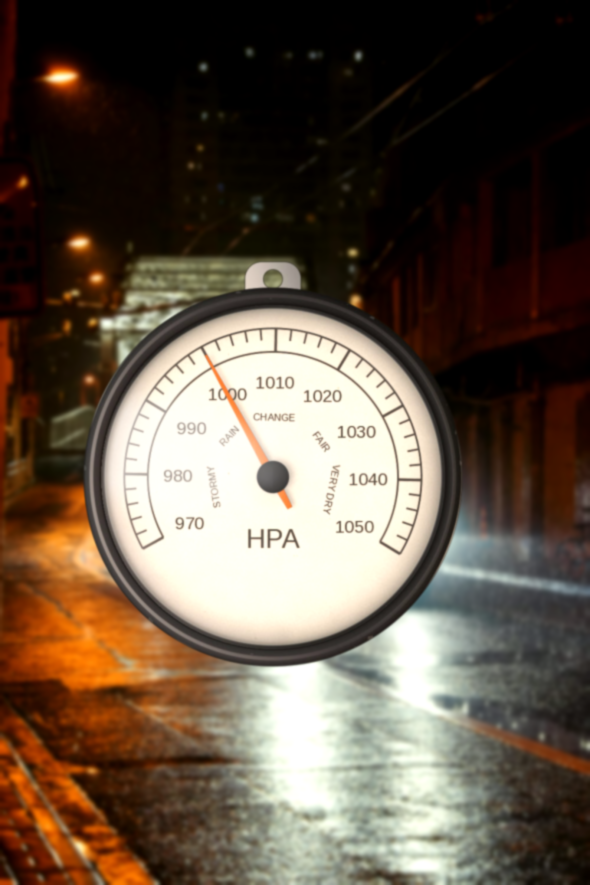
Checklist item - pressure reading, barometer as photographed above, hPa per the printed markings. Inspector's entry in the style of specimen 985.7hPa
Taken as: 1000hPa
